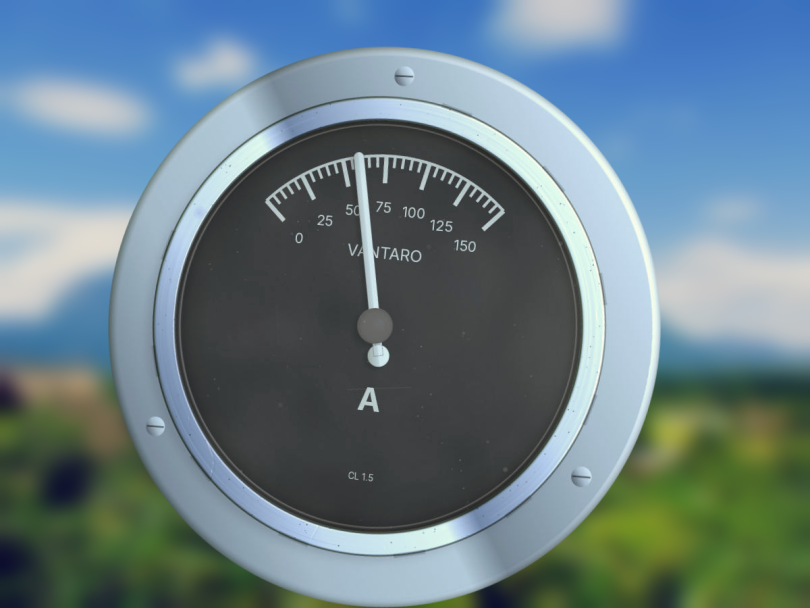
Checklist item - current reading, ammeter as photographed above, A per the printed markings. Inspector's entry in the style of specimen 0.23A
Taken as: 60A
